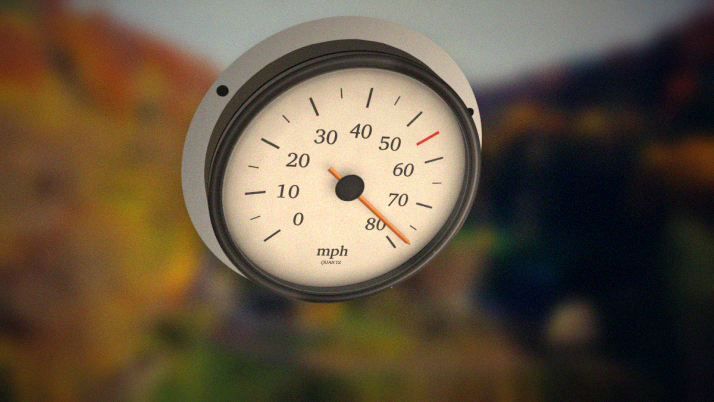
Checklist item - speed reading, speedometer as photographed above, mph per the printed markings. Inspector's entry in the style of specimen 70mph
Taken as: 77.5mph
